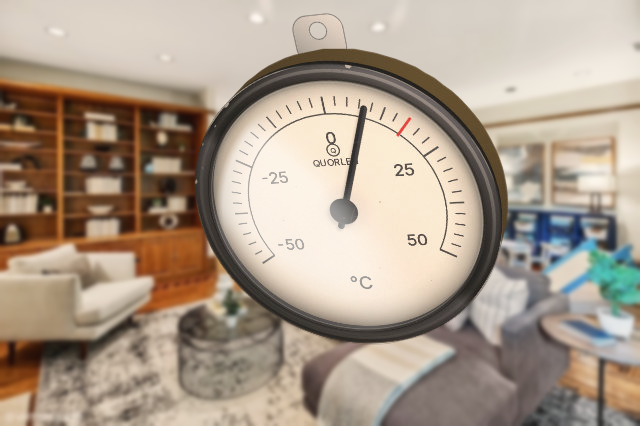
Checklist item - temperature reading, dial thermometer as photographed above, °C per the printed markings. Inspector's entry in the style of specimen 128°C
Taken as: 8.75°C
